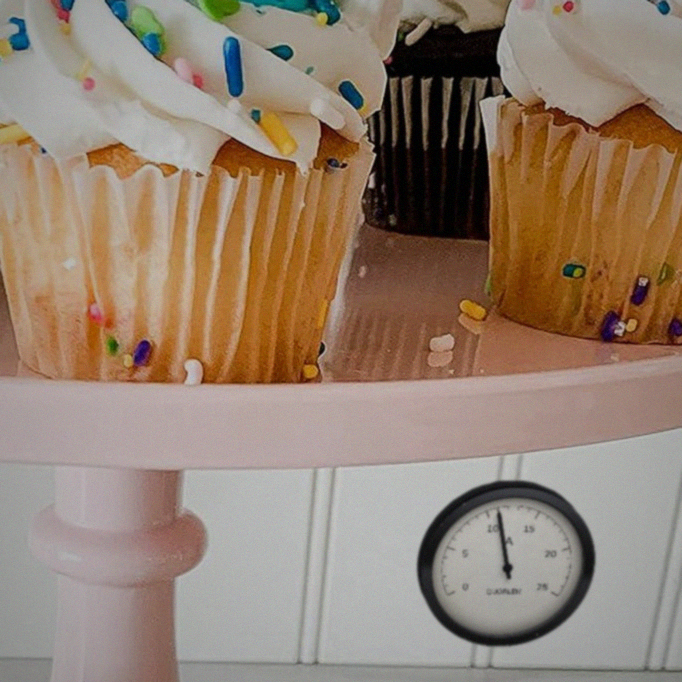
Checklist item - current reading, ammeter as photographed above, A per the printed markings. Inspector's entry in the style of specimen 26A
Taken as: 11A
